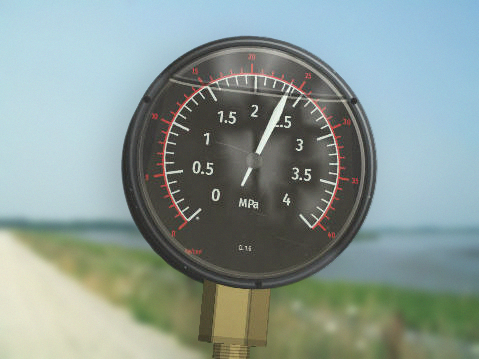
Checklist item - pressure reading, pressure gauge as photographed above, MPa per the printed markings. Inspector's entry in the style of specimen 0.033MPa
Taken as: 2.35MPa
